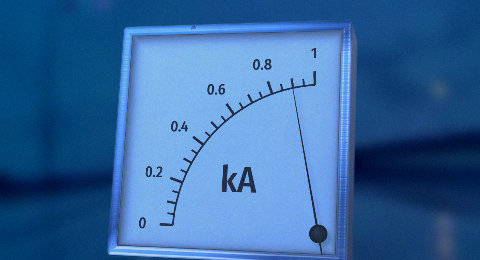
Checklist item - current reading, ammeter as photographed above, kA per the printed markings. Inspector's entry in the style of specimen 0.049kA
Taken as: 0.9kA
